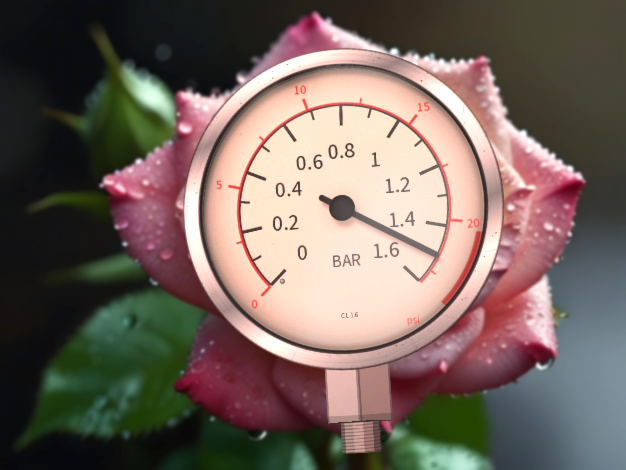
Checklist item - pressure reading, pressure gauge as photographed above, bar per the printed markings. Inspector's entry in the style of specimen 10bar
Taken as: 1.5bar
